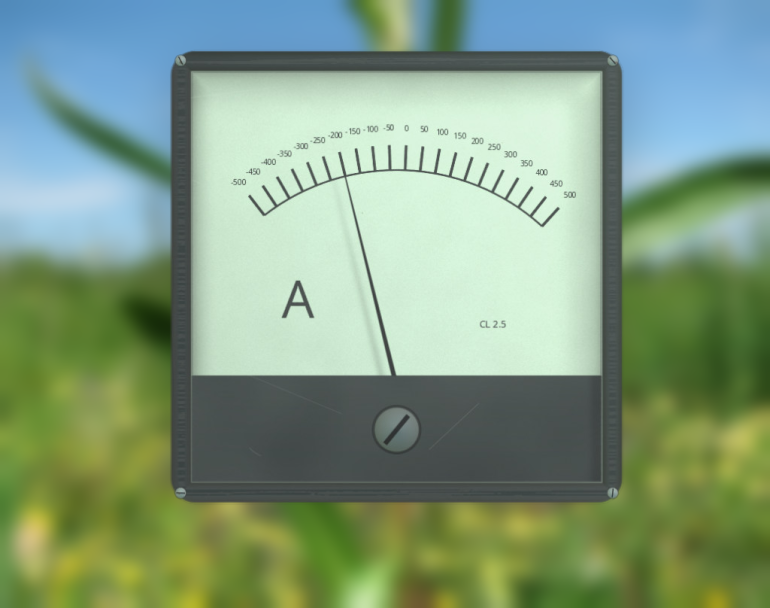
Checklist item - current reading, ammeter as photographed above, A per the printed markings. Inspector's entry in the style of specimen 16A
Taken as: -200A
